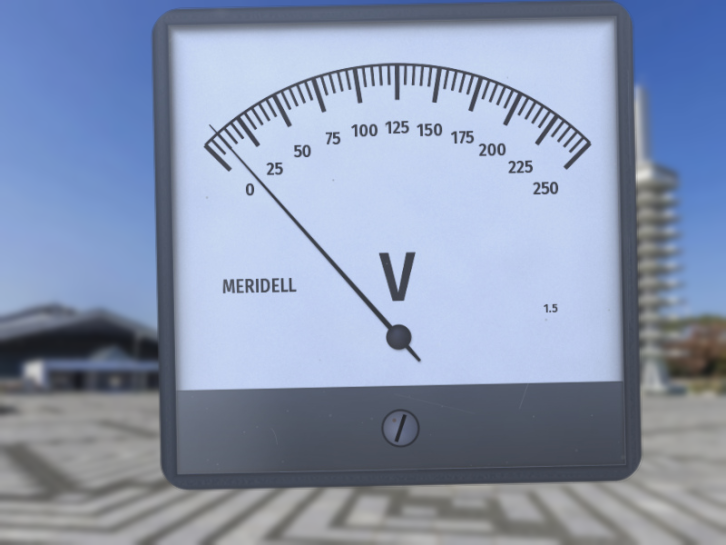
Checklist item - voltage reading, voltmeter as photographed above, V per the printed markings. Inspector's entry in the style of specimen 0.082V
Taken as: 10V
